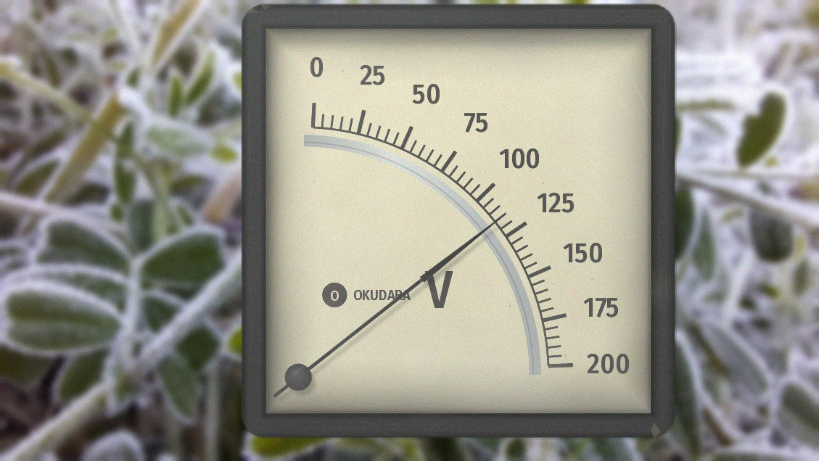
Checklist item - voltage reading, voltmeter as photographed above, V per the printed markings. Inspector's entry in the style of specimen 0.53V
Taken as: 115V
